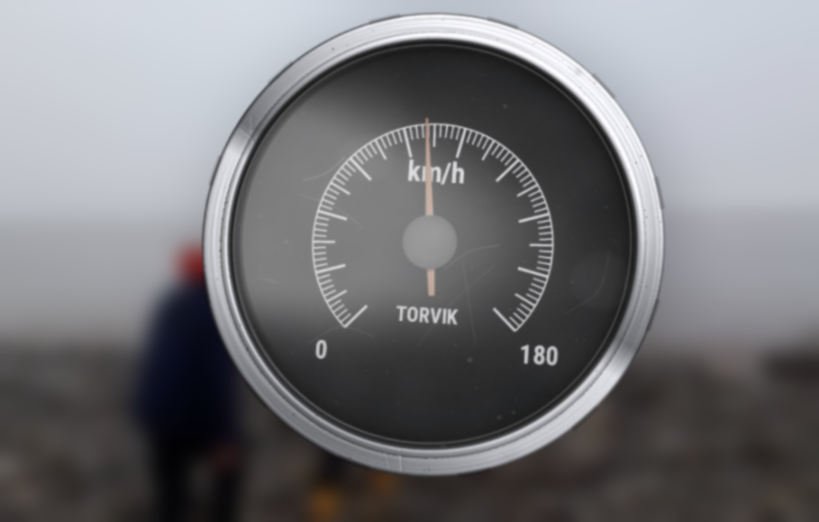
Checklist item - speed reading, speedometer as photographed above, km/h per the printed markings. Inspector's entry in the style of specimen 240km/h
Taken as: 88km/h
